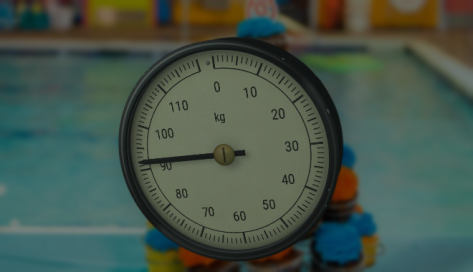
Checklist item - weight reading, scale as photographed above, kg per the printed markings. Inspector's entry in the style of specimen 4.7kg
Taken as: 92kg
